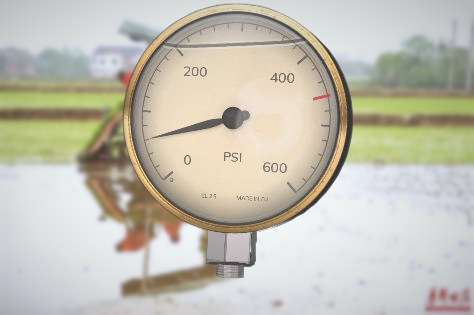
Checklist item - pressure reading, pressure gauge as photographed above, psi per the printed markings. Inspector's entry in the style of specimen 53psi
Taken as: 60psi
